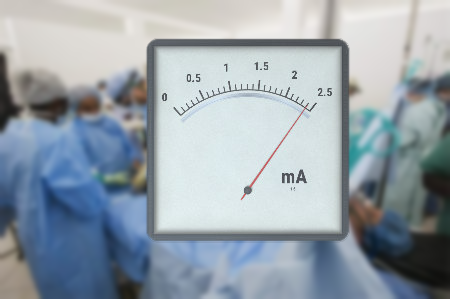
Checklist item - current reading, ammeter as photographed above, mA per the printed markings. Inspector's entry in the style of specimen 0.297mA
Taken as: 2.4mA
